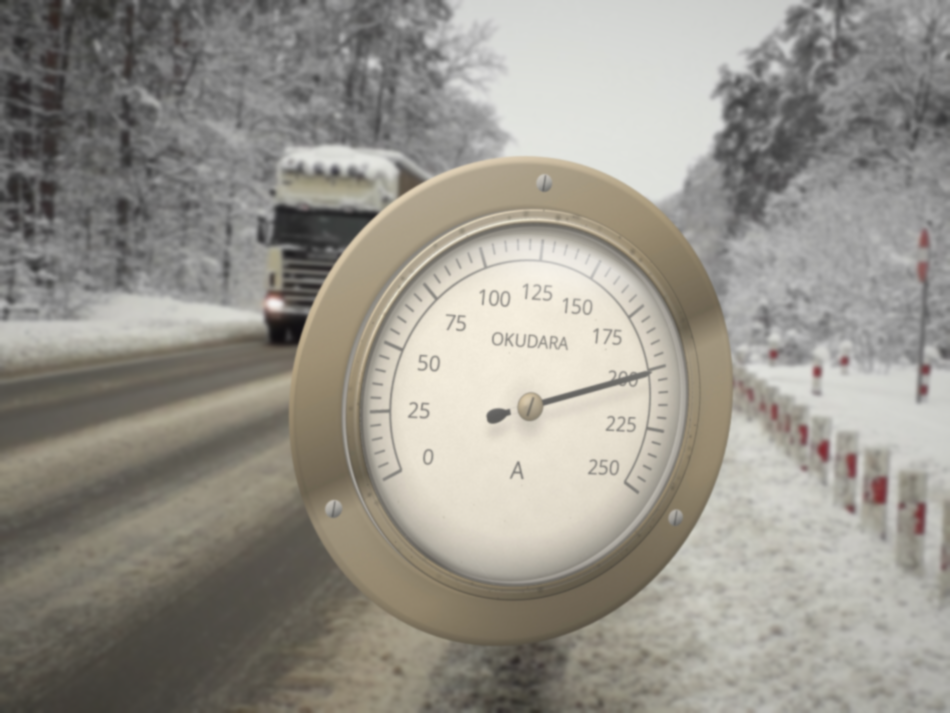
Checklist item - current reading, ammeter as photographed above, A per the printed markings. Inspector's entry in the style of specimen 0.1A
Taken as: 200A
